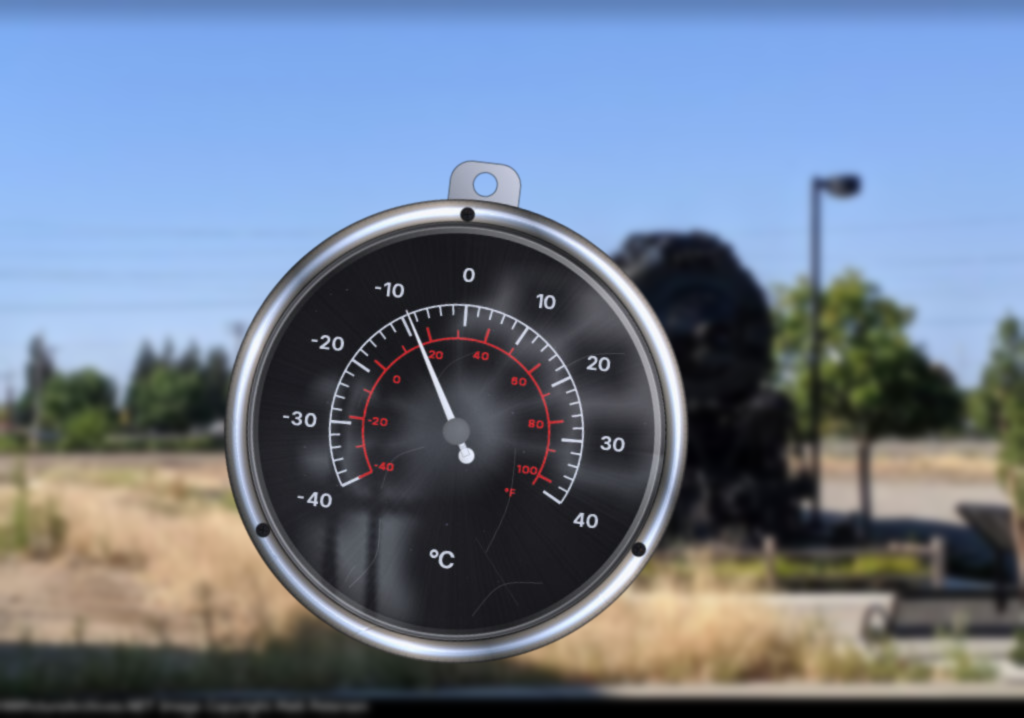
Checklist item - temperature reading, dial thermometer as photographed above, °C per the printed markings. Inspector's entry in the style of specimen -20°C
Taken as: -9°C
